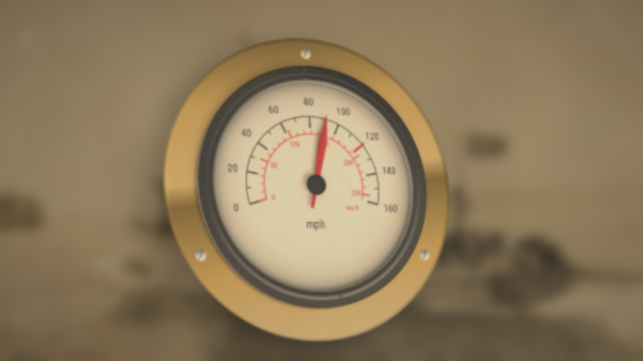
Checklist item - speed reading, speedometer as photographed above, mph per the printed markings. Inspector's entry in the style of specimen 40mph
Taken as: 90mph
